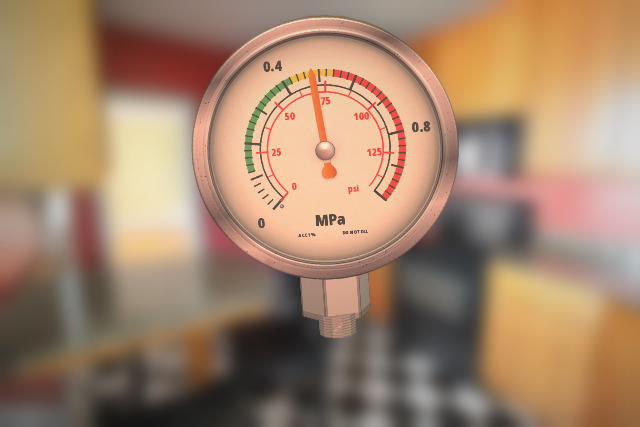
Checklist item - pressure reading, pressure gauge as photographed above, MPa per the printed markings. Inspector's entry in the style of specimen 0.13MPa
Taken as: 0.48MPa
